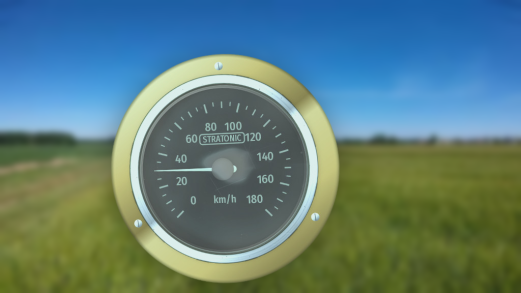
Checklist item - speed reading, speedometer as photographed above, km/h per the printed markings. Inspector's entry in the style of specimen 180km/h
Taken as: 30km/h
